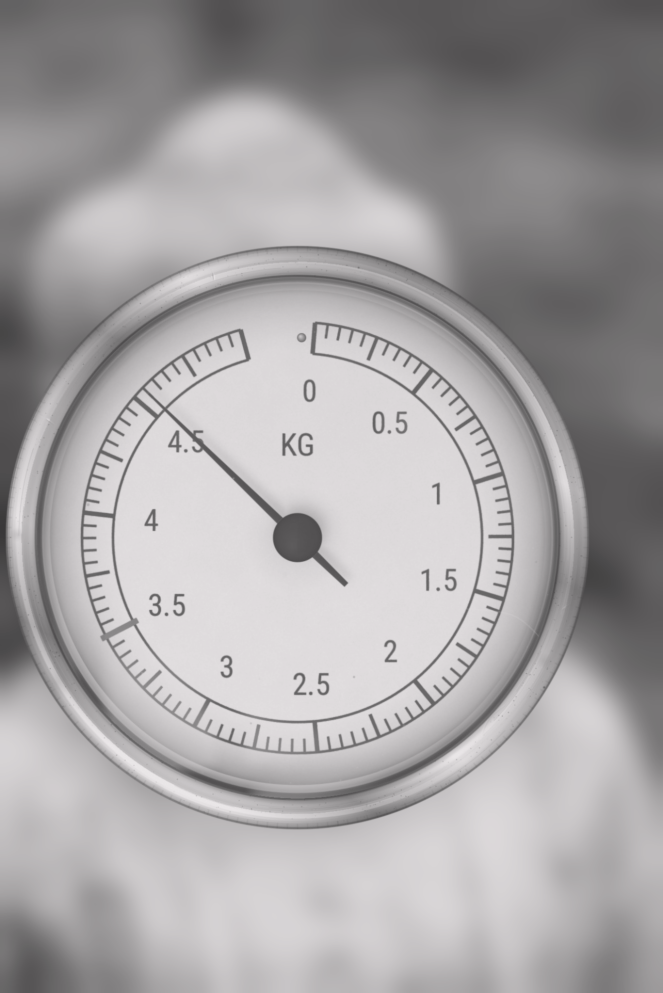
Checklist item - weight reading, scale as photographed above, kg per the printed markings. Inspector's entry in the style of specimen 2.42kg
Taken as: 4.55kg
